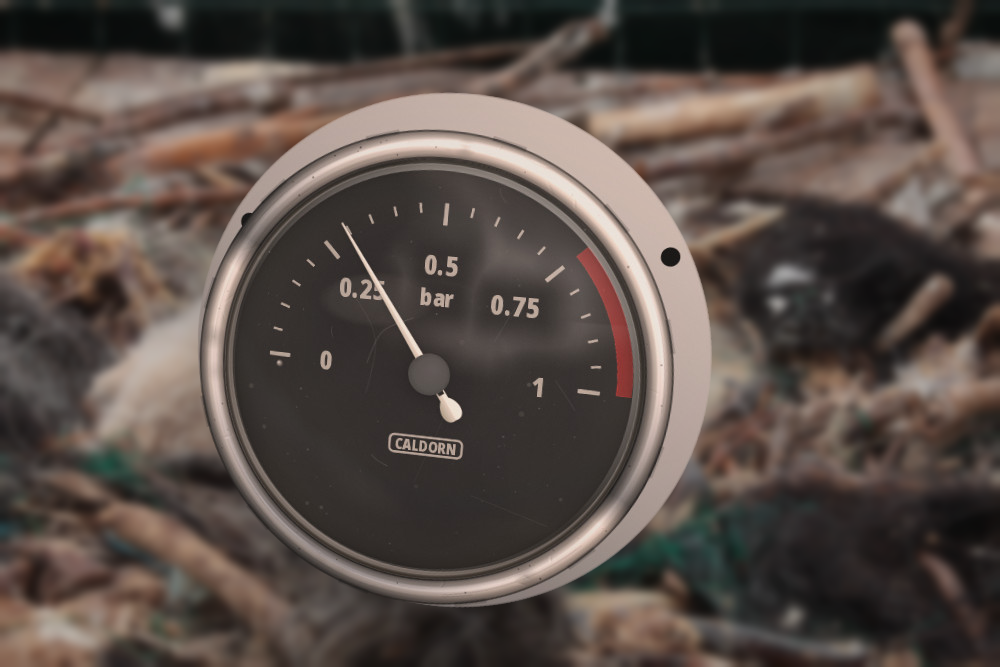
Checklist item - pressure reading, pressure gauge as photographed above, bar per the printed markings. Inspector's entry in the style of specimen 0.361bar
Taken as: 0.3bar
